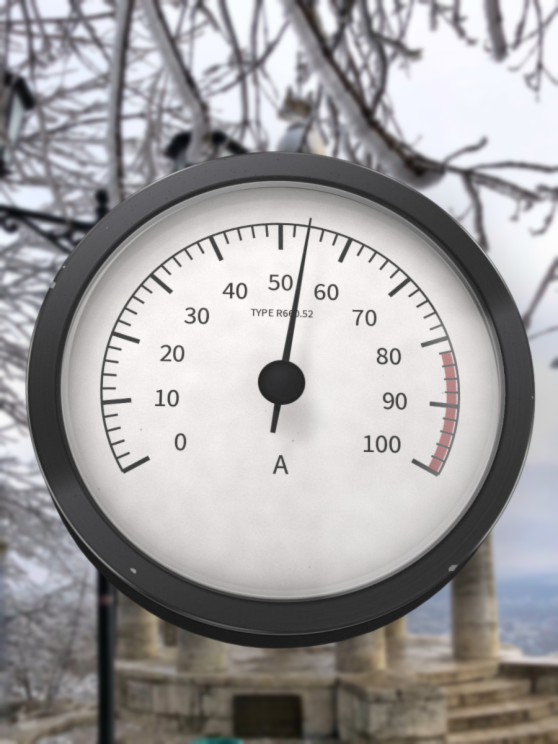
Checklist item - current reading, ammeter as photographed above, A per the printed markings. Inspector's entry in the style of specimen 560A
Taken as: 54A
